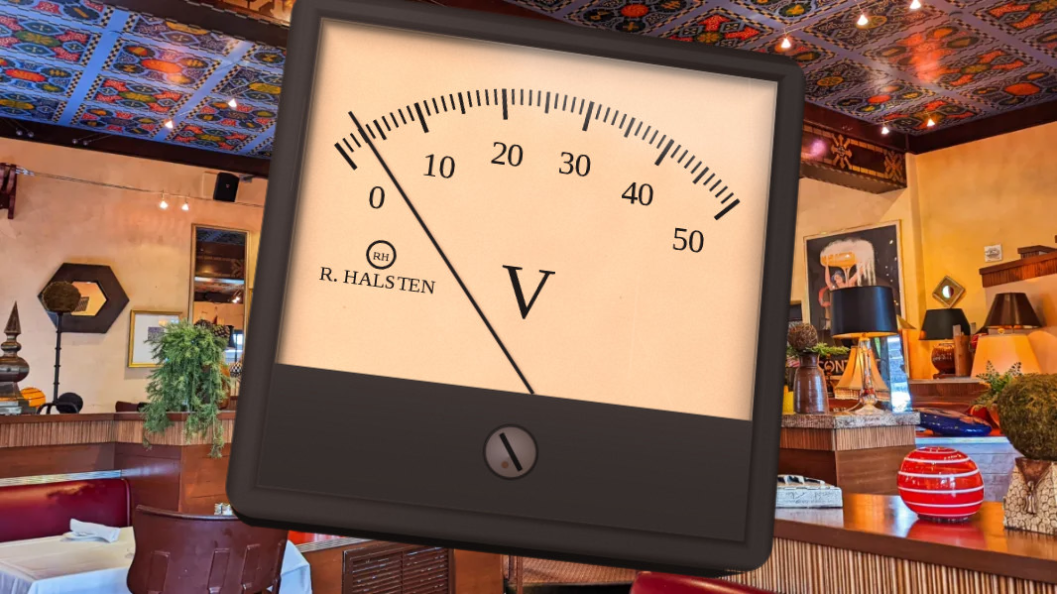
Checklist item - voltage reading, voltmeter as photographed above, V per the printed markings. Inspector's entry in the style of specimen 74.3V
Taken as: 3V
